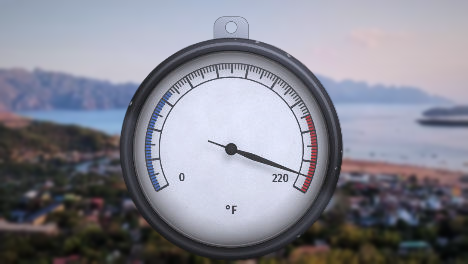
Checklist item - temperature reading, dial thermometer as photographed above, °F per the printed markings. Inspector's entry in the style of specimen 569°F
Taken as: 210°F
